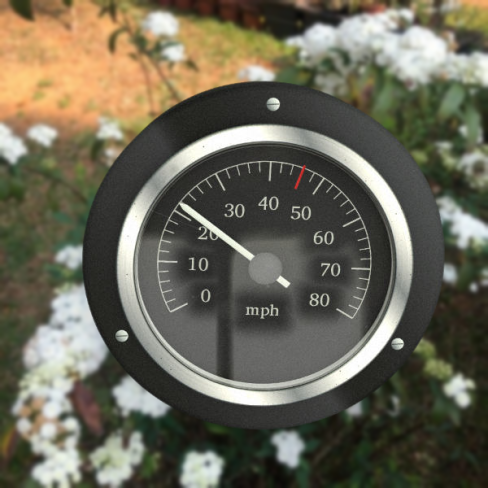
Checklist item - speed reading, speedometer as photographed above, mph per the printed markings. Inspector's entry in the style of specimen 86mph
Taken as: 22mph
